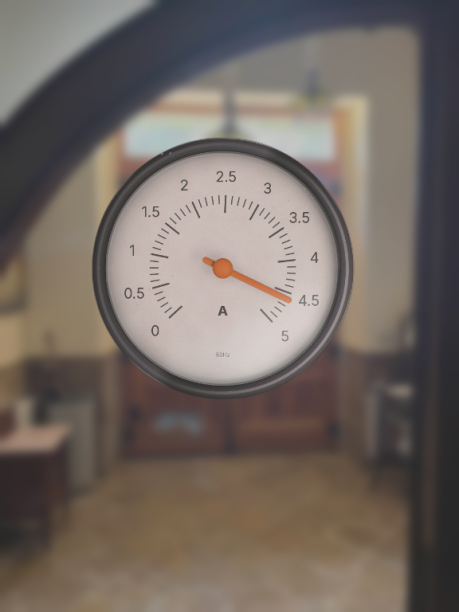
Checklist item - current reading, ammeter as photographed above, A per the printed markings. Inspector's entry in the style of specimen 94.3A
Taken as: 4.6A
